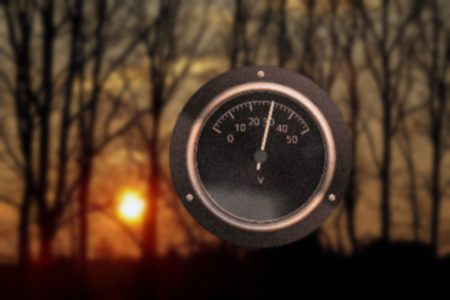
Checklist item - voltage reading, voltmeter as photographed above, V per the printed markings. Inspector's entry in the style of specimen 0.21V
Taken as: 30V
